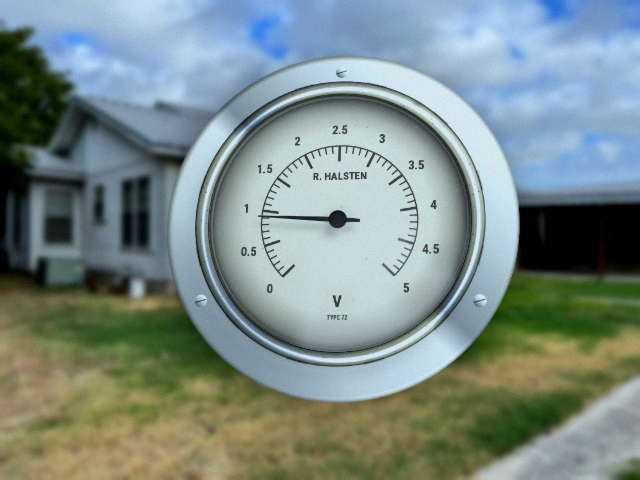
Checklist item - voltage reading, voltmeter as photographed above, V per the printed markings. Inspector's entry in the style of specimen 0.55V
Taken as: 0.9V
